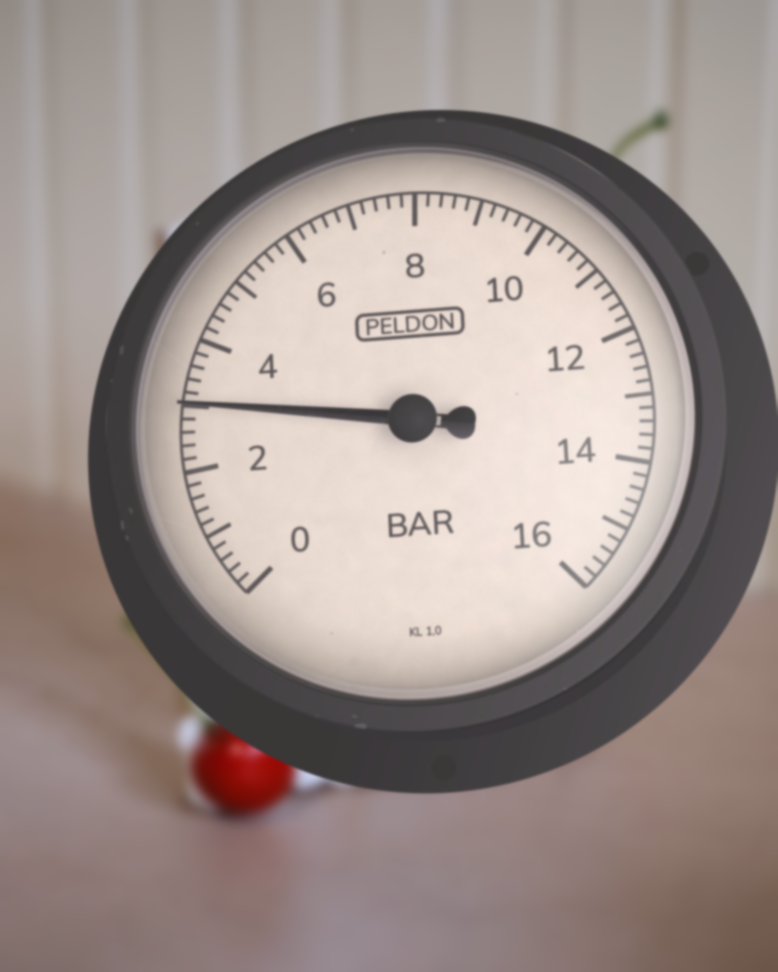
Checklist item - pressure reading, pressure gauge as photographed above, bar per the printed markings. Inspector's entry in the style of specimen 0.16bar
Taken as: 3bar
